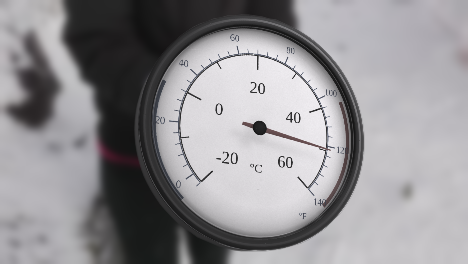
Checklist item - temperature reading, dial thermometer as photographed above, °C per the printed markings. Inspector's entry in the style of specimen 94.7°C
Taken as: 50°C
